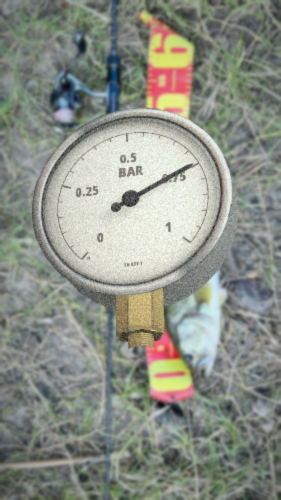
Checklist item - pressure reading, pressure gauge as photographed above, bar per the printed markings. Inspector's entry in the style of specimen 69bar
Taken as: 0.75bar
